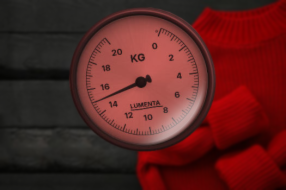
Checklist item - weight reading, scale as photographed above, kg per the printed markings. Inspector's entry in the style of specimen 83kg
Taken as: 15kg
